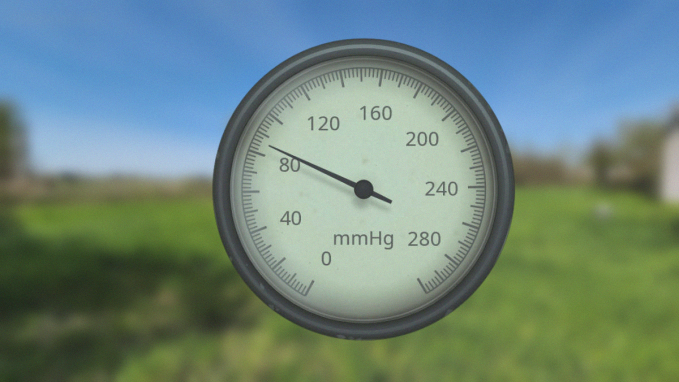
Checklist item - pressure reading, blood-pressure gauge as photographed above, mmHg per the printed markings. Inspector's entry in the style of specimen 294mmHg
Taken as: 86mmHg
